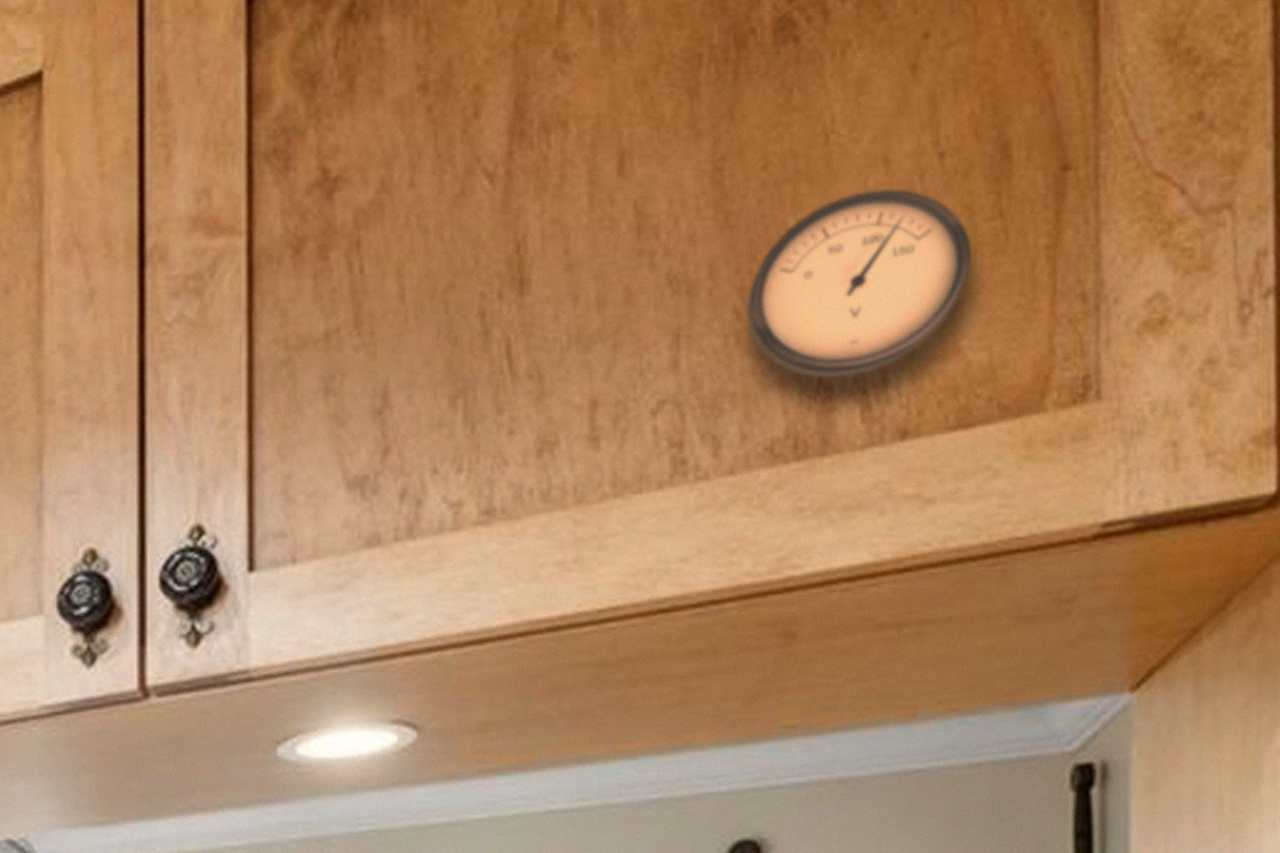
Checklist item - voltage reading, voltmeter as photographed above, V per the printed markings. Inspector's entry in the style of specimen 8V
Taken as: 120V
